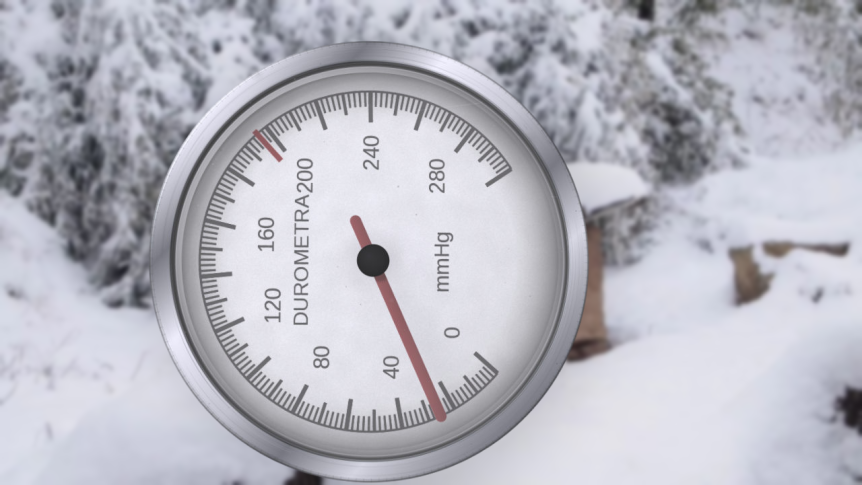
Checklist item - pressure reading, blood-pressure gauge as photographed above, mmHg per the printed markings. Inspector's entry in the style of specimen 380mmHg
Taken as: 26mmHg
